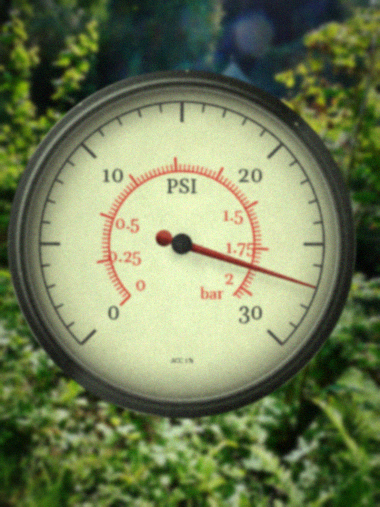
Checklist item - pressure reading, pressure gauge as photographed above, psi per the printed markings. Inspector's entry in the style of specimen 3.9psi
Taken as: 27psi
